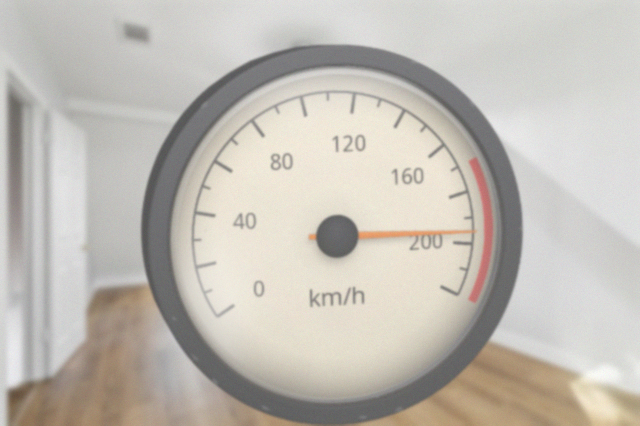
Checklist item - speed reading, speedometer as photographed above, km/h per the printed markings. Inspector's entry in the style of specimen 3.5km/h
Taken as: 195km/h
